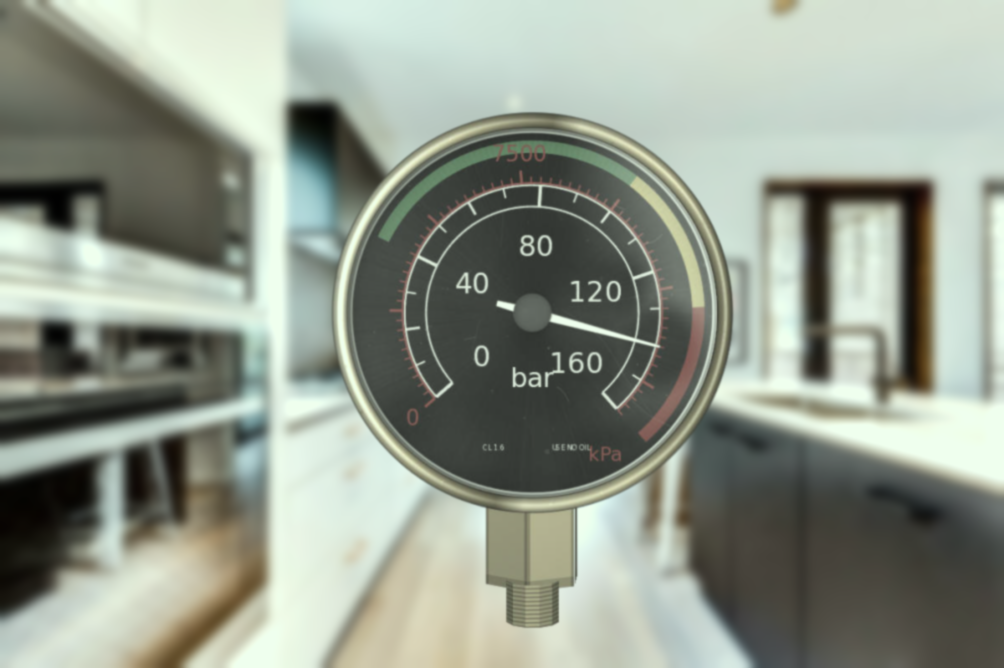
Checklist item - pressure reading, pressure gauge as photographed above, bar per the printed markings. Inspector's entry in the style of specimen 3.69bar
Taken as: 140bar
